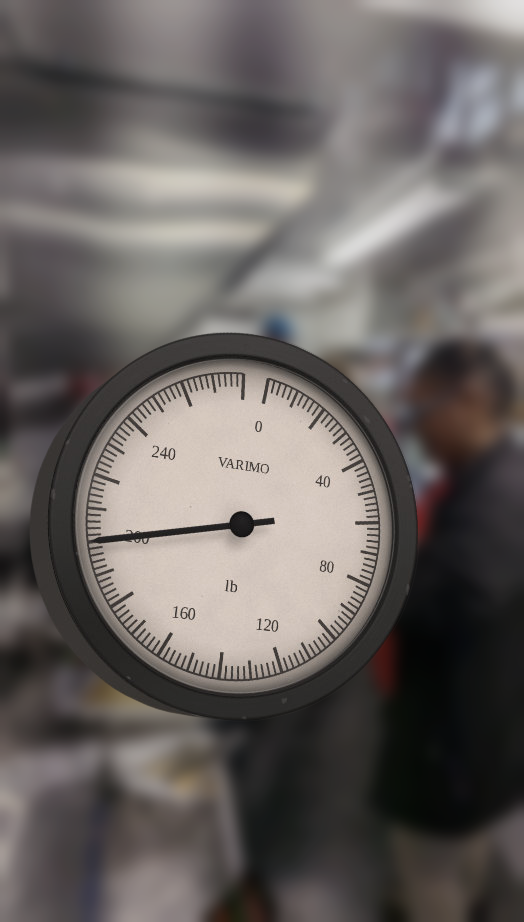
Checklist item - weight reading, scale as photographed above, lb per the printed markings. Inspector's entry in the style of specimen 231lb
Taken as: 200lb
